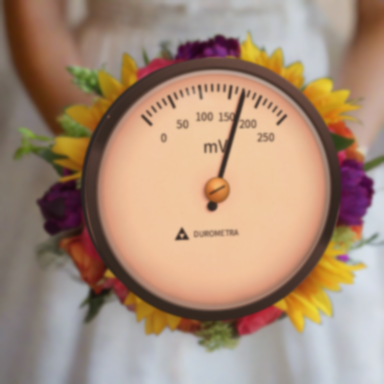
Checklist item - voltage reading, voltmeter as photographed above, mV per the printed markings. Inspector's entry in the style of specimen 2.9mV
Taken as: 170mV
